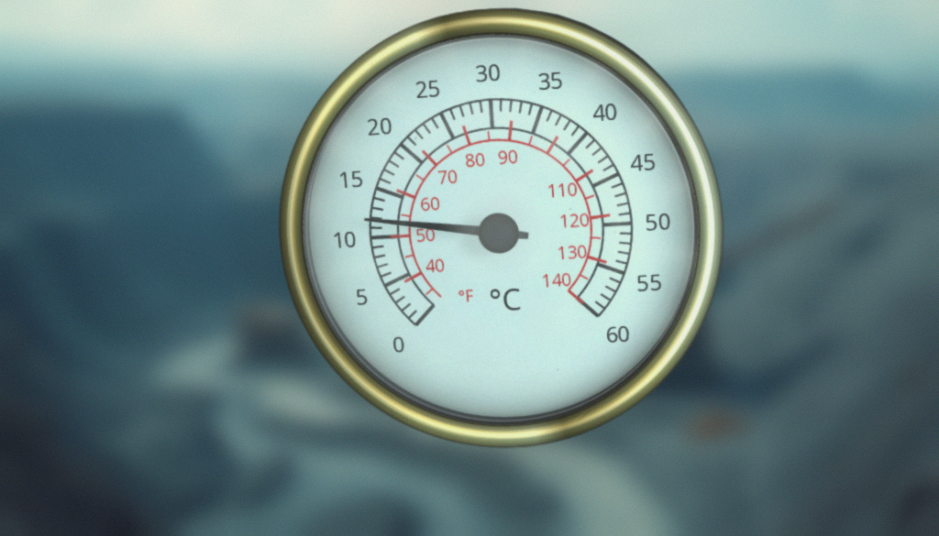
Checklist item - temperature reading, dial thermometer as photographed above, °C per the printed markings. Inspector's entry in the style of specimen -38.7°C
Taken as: 12°C
